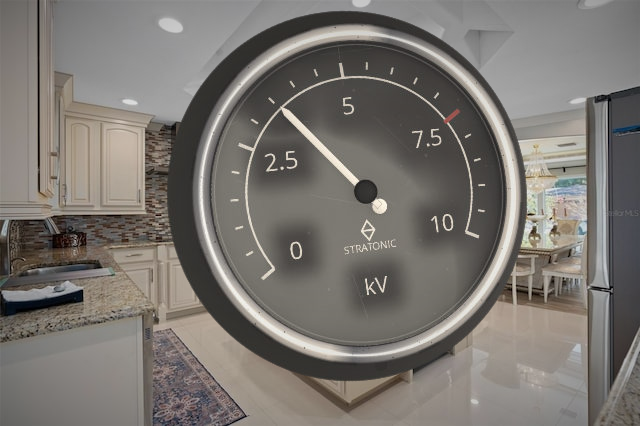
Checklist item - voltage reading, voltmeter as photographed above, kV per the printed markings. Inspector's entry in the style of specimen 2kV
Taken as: 3.5kV
